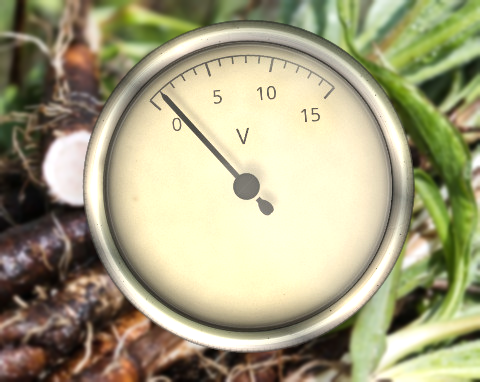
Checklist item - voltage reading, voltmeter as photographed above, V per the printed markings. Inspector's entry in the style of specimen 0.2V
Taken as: 1V
